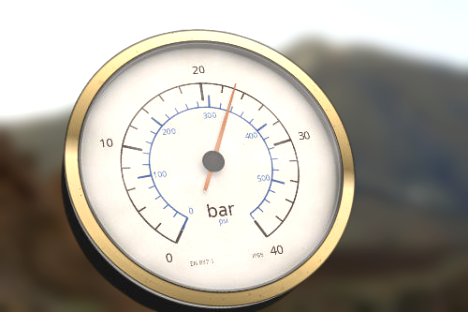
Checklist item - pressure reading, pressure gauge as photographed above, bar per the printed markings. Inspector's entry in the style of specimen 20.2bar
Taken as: 23bar
